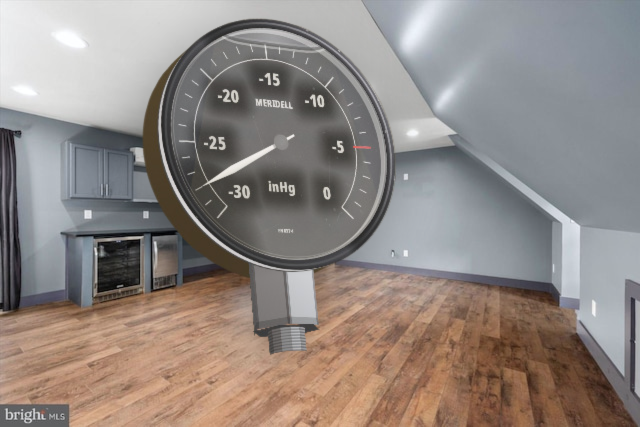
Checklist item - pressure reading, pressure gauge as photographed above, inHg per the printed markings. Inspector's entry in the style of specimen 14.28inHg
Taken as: -28inHg
